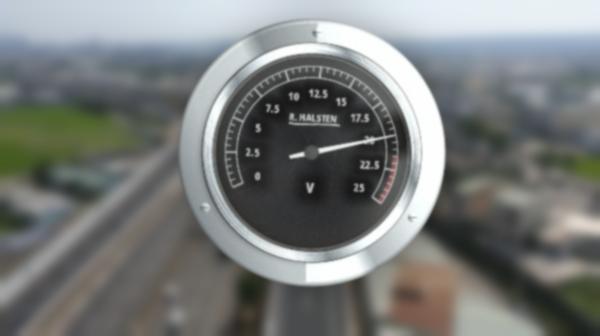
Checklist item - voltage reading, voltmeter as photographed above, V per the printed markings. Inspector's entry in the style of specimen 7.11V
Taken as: 20V
